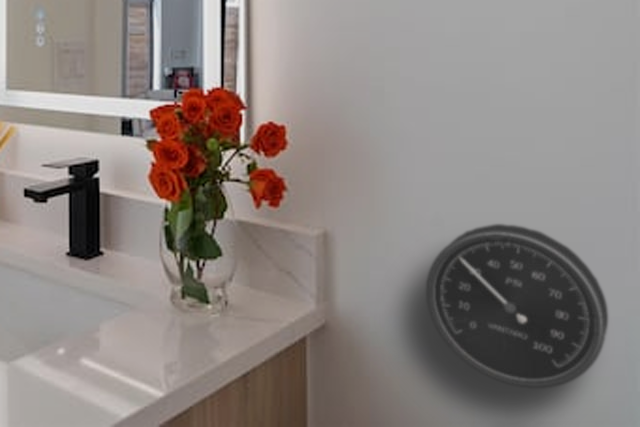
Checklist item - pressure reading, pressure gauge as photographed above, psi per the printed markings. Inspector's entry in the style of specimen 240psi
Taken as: 30psi
